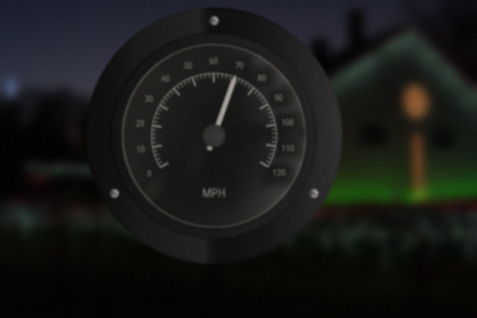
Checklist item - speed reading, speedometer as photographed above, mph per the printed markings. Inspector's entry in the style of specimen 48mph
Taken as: 70mph
